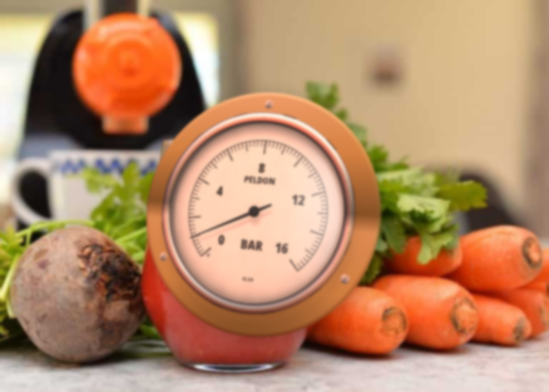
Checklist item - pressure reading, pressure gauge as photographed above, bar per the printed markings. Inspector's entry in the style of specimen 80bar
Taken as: 1bar
